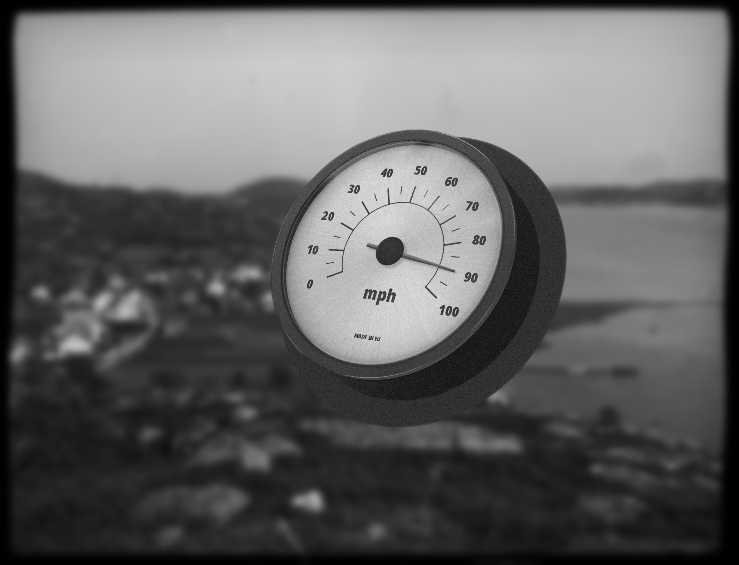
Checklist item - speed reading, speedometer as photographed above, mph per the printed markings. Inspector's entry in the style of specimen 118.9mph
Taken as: 90mph
